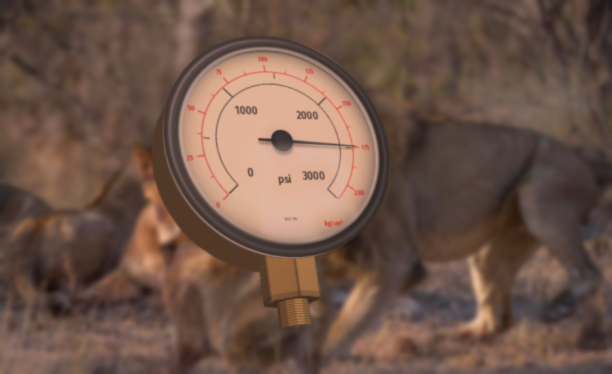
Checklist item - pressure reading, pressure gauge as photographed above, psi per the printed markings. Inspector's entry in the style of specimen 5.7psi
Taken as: 2500psi
